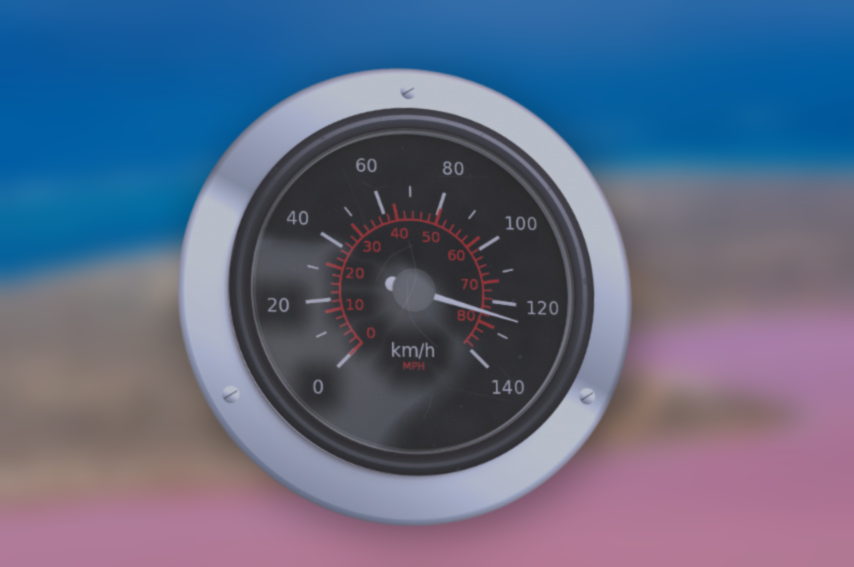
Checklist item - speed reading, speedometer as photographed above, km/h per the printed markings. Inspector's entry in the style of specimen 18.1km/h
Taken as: 125km/h
